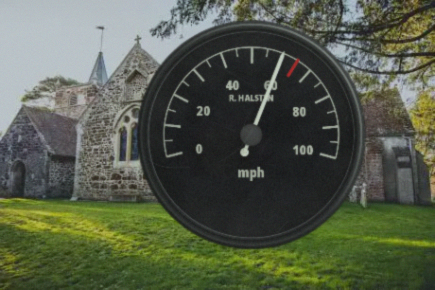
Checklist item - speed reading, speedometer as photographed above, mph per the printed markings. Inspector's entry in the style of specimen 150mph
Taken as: 60mph
